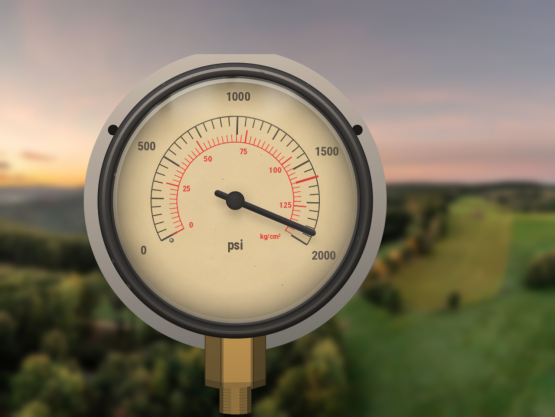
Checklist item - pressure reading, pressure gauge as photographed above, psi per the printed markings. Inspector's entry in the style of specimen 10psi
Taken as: 1925psi
